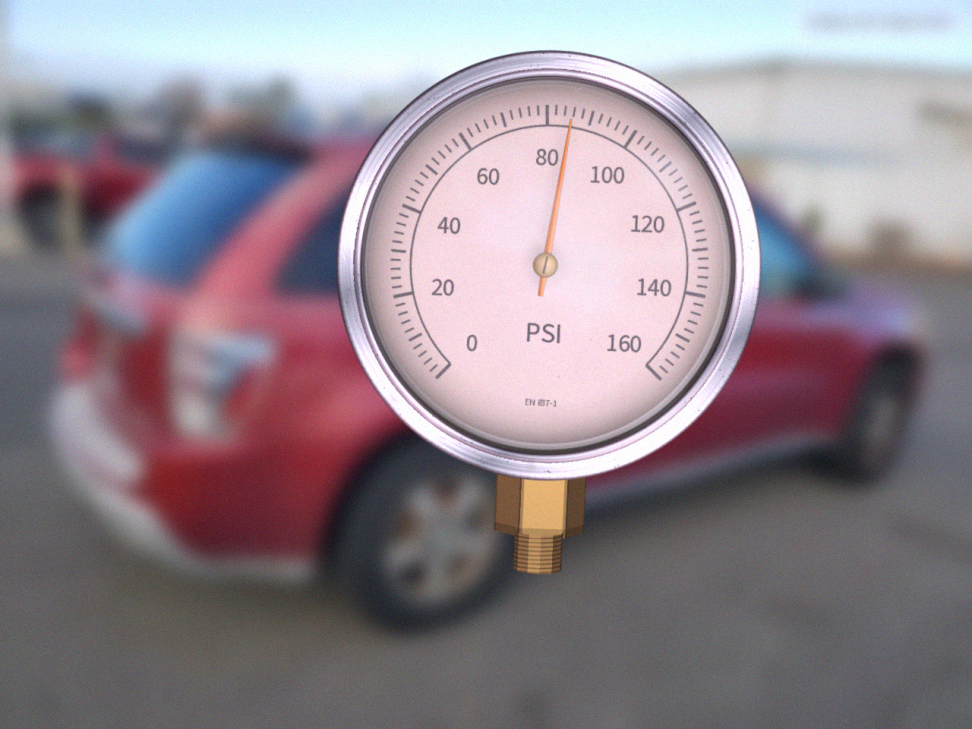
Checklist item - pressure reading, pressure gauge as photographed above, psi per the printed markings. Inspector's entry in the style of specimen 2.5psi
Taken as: 86psi
